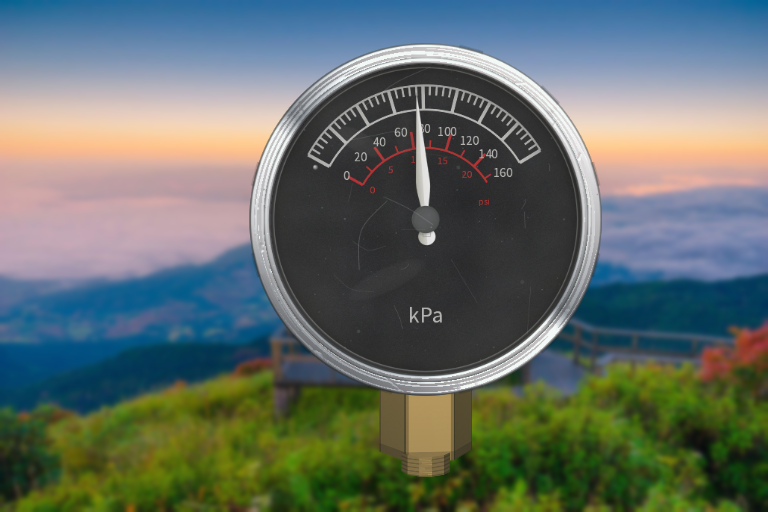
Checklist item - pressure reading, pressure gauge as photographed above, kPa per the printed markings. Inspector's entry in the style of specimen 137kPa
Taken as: 76kPa
